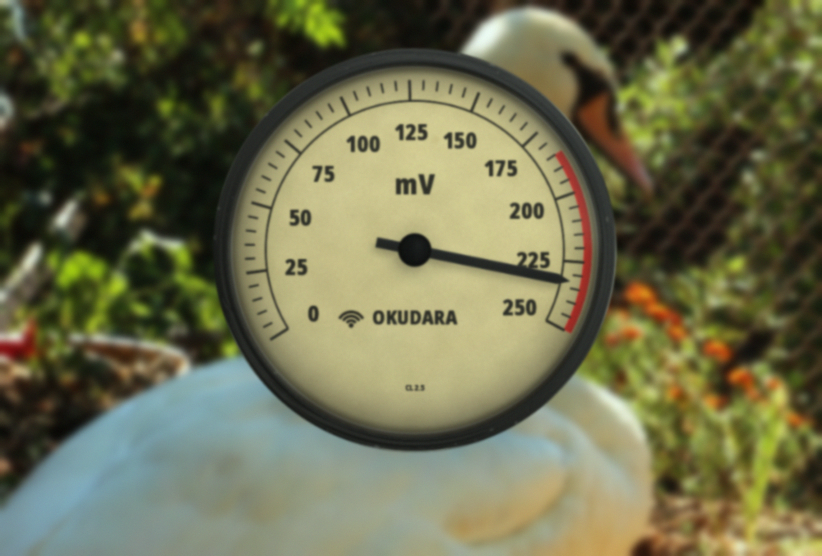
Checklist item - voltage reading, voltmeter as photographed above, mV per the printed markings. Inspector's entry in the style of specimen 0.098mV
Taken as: 232.5mV
